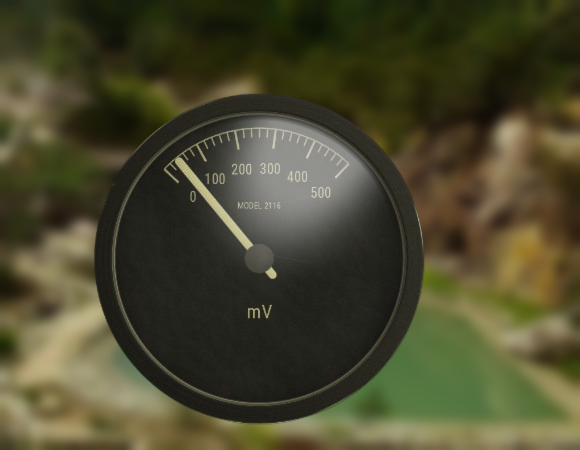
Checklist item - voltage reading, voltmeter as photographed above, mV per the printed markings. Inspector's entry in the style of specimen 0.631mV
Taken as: 40mV
